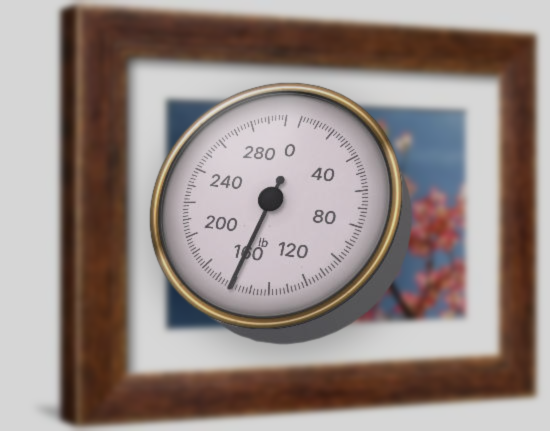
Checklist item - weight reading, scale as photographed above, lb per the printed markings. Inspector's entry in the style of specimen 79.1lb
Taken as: 160lb
